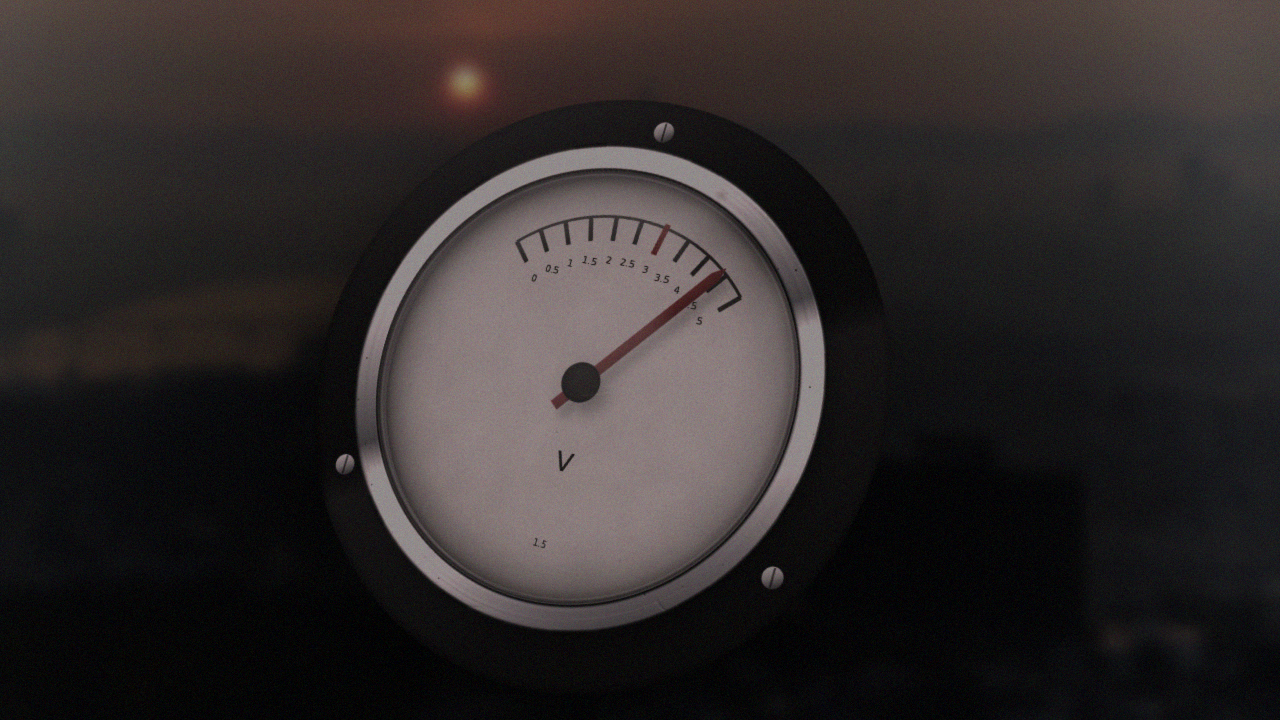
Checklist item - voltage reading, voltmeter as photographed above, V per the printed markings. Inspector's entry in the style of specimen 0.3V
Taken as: 4.5V
